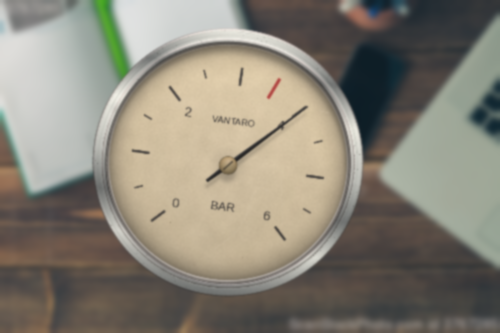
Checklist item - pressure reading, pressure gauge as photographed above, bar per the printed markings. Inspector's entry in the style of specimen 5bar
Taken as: 4bar
